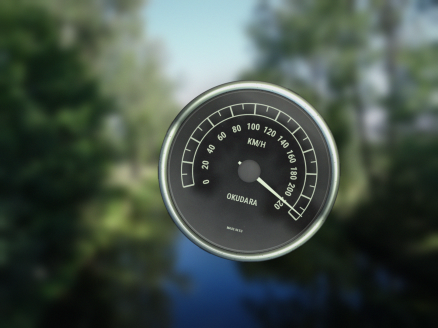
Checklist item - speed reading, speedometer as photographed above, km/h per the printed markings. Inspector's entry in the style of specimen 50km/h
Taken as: 215km/h
